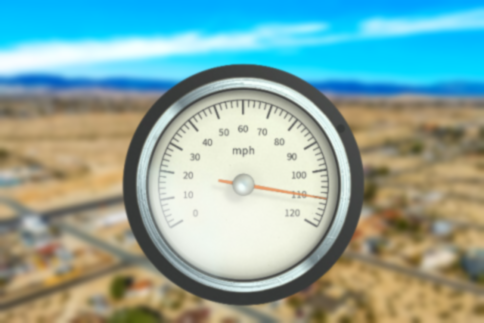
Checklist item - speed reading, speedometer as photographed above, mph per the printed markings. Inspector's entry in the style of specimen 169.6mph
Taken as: 110mph
